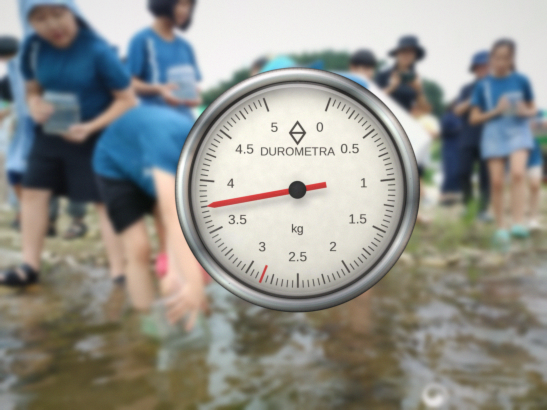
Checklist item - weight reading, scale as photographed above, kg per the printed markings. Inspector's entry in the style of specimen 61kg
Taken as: 3.75kg
